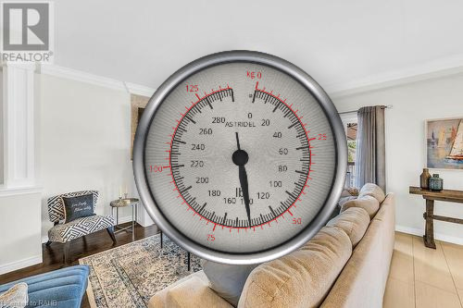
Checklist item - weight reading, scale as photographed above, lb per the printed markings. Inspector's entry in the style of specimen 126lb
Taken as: 140lb
